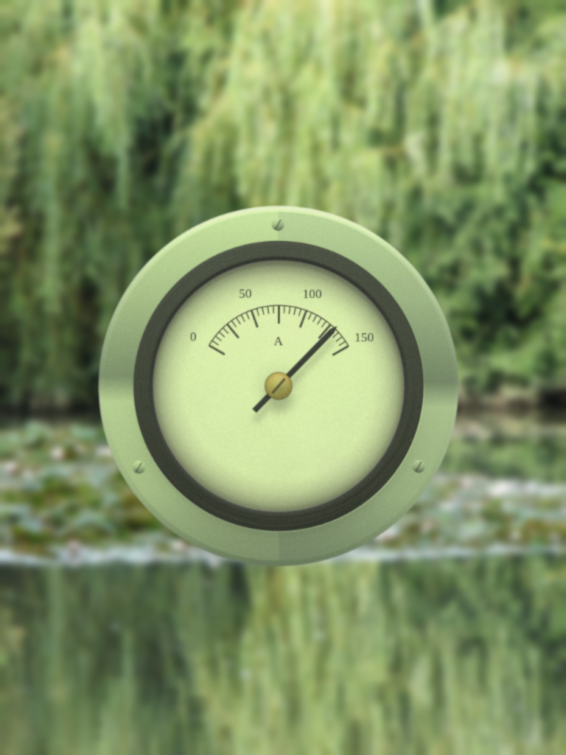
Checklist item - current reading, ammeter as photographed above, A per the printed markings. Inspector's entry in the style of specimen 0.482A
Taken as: 130A
